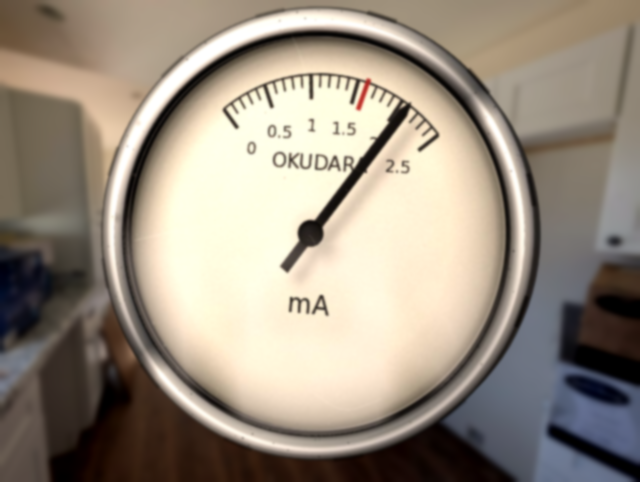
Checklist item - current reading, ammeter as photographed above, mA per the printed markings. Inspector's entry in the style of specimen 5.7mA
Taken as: 2.1mA
